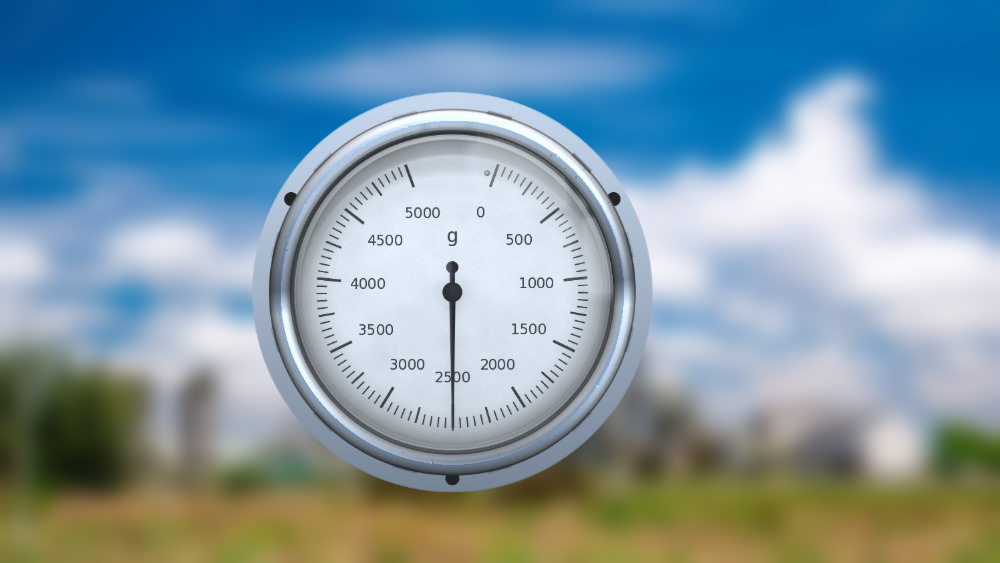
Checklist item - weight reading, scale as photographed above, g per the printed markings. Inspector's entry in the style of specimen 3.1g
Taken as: 2500g
